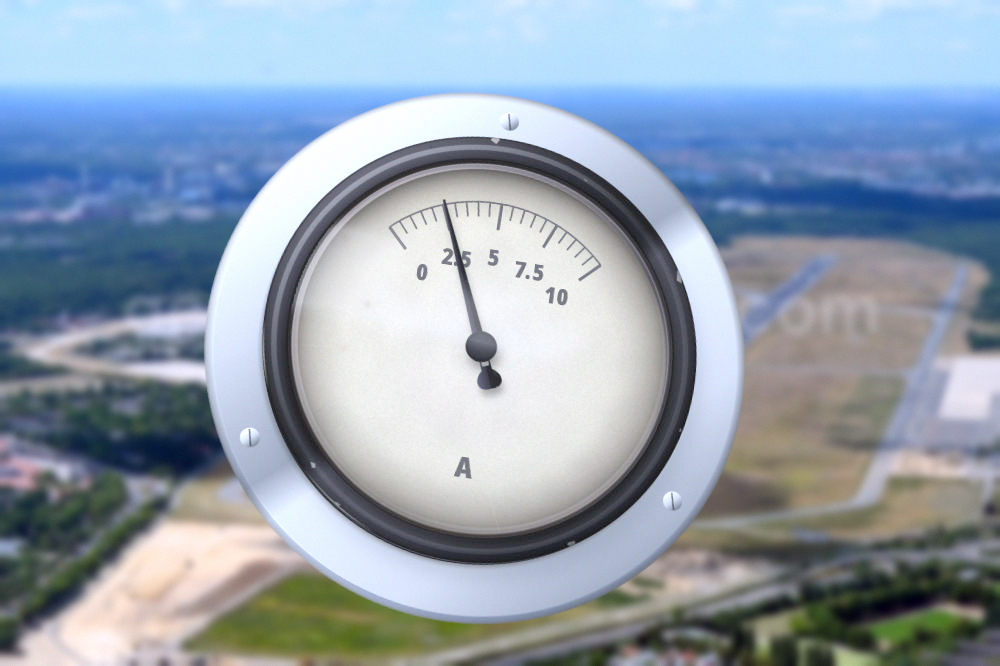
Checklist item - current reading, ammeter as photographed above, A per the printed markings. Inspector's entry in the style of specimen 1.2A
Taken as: 2.5A
